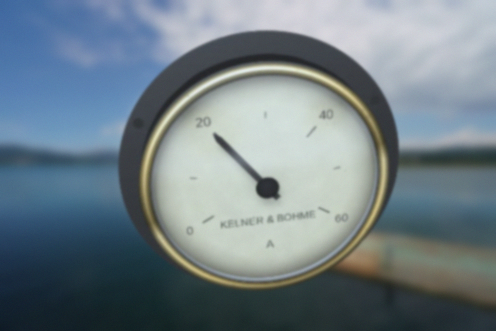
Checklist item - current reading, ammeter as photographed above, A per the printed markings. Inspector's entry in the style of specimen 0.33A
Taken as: 20A
